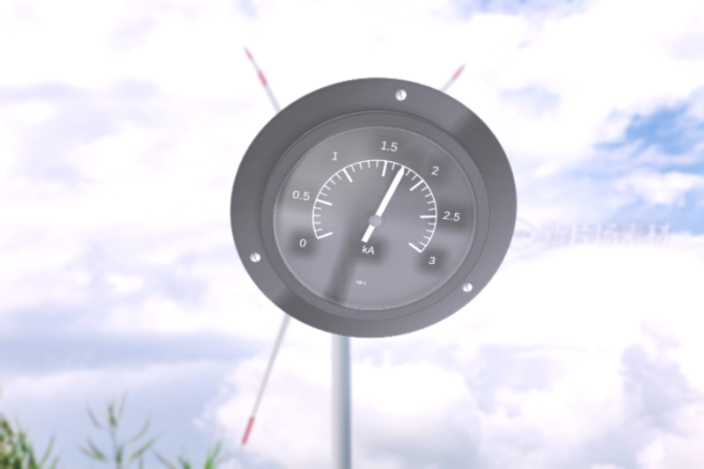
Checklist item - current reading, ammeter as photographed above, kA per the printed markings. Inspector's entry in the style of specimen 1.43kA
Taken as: 1.7kA
